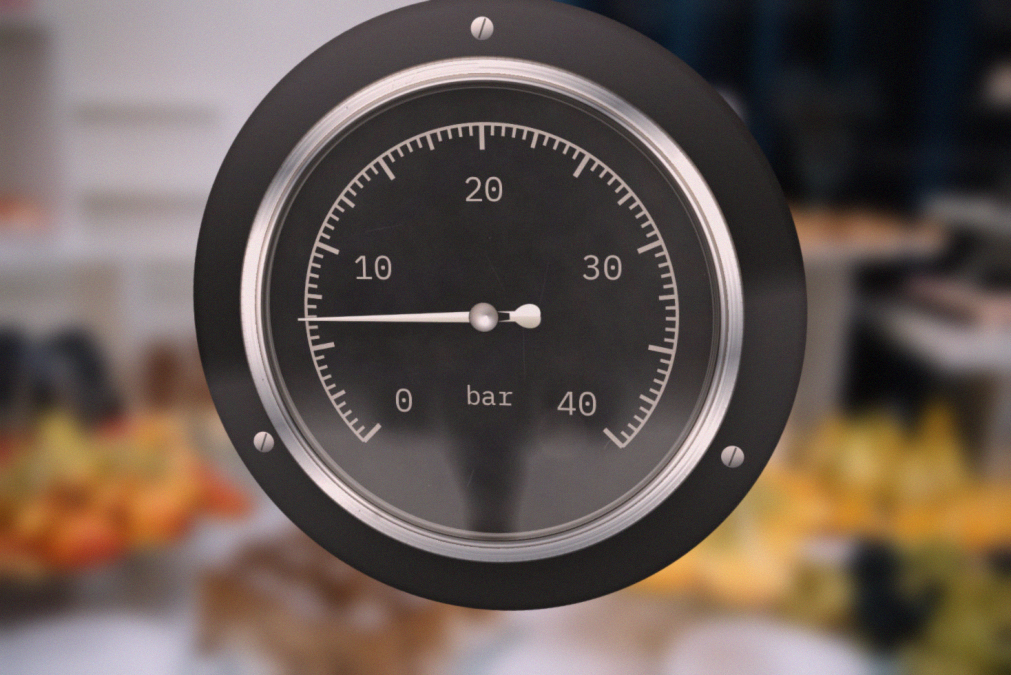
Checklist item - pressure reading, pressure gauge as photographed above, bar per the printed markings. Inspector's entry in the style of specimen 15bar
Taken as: 6.5bar
